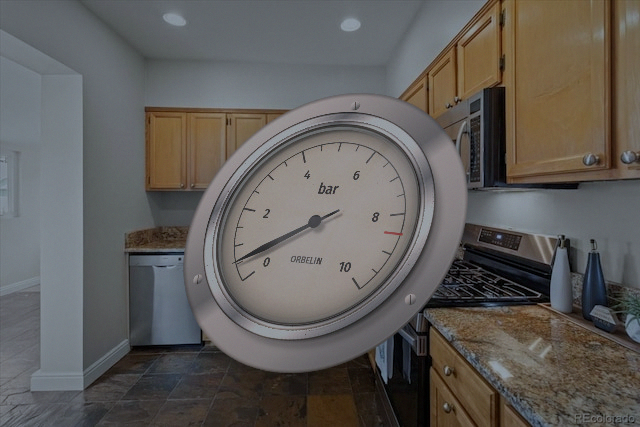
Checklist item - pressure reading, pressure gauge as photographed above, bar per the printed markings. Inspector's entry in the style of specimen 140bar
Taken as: 0.5bar
